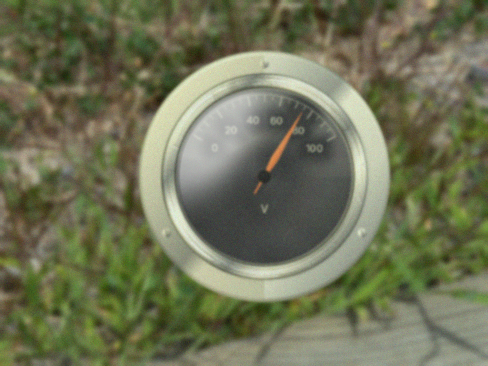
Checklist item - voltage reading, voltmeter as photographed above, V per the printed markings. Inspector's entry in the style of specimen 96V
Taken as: 75V
